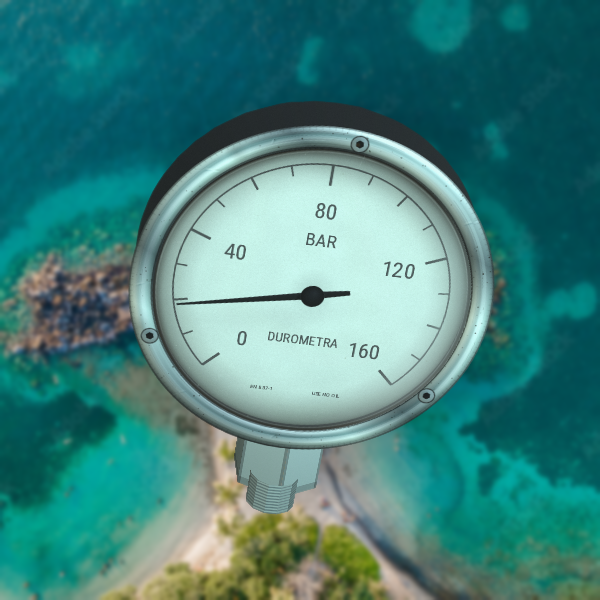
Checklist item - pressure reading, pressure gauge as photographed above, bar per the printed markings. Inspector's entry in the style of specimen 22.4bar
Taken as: 20bar
